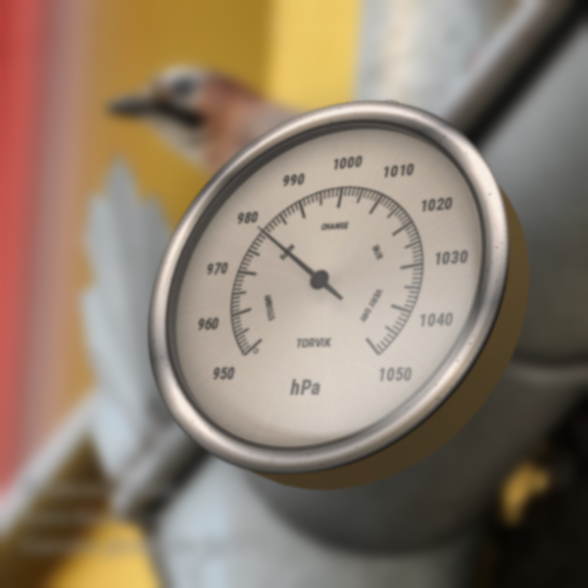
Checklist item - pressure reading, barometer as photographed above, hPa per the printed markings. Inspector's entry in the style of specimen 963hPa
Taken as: 980hPa
